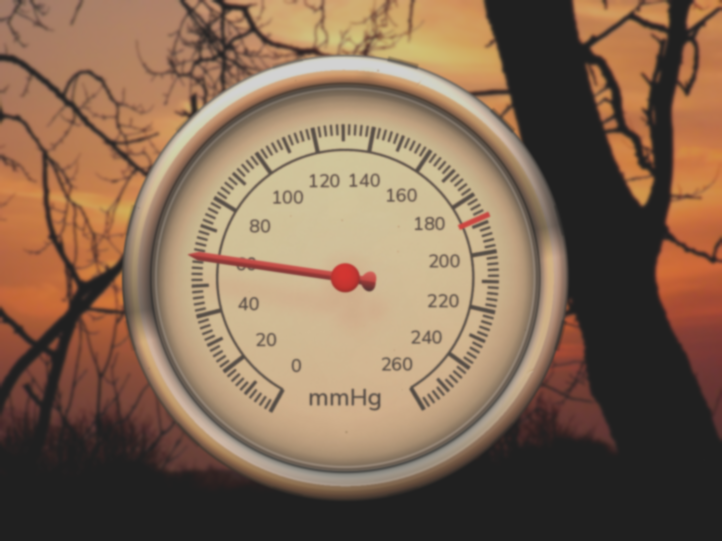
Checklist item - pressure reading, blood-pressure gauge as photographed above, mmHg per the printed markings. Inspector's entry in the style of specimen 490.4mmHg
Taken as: 60mmHg
